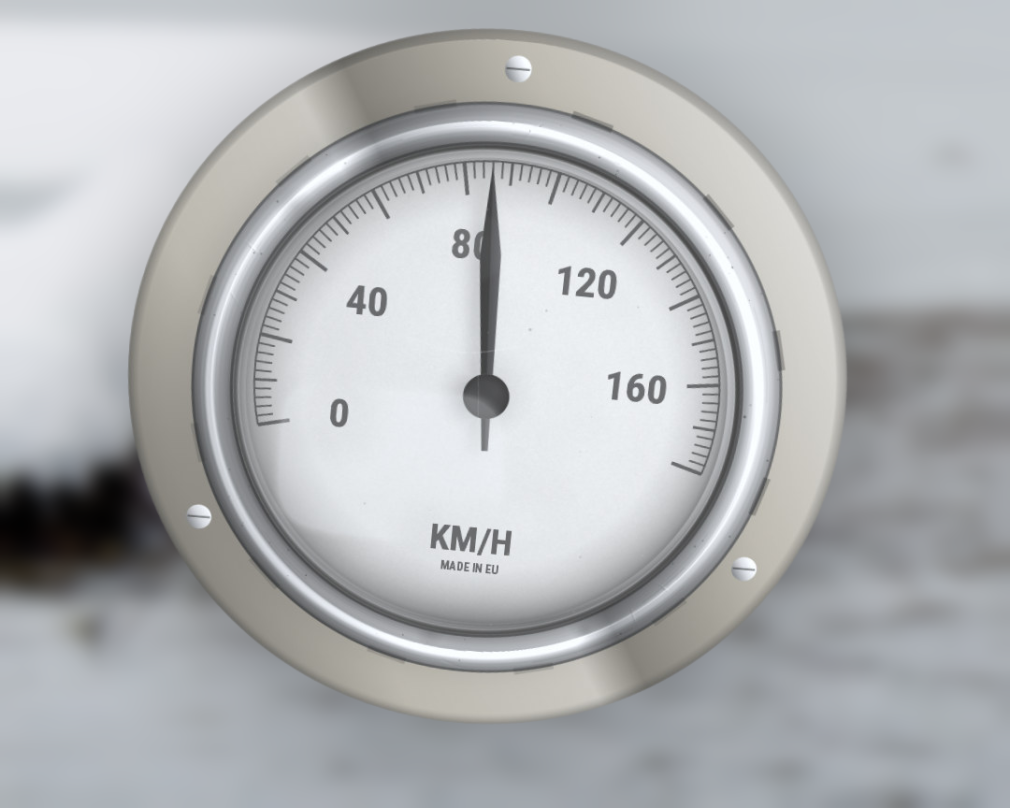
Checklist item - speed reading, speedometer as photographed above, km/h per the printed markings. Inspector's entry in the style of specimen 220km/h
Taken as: 86km/h
